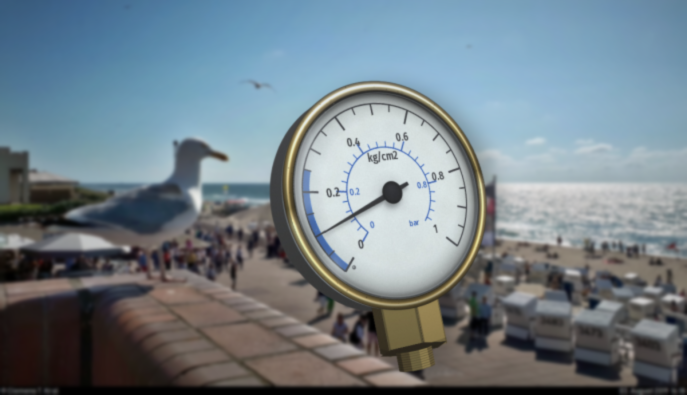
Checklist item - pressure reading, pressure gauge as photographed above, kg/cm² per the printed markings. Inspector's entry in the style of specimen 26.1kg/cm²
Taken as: 0.1kg/cm²
